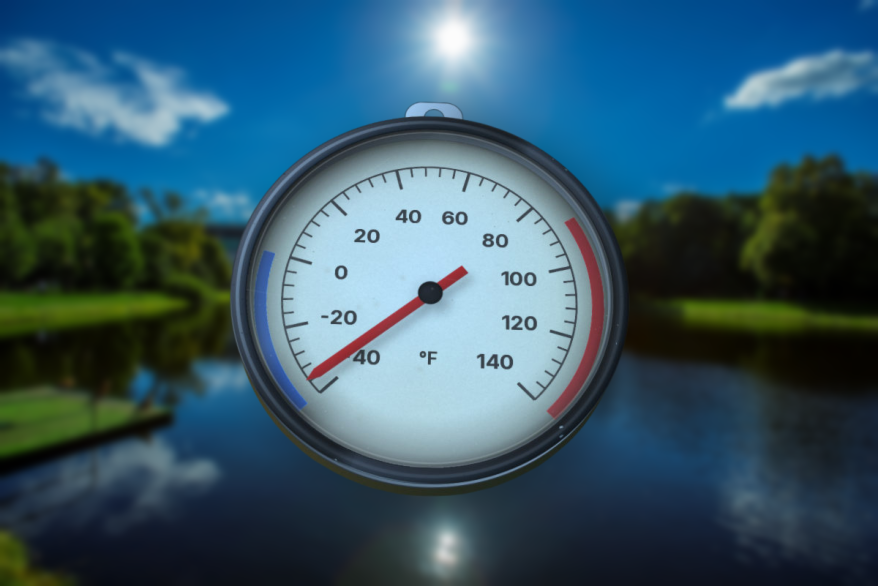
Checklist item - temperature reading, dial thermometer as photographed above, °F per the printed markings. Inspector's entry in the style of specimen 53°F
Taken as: -36°F
